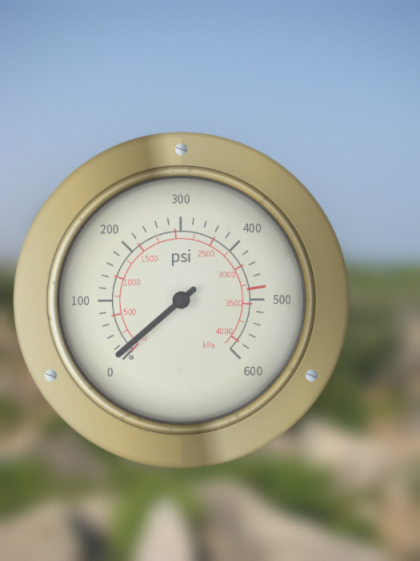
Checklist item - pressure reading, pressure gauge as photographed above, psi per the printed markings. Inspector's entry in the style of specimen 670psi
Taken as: 10psi
